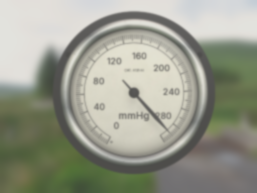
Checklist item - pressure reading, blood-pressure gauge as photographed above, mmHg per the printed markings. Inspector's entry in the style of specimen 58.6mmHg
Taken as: 290mmHg
